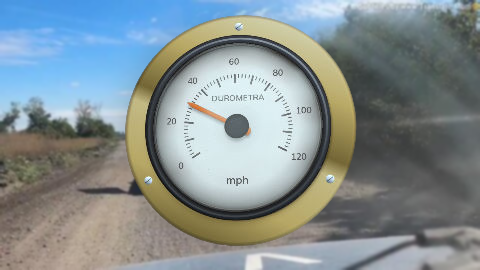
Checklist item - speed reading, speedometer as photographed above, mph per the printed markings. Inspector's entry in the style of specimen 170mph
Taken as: 30mph
